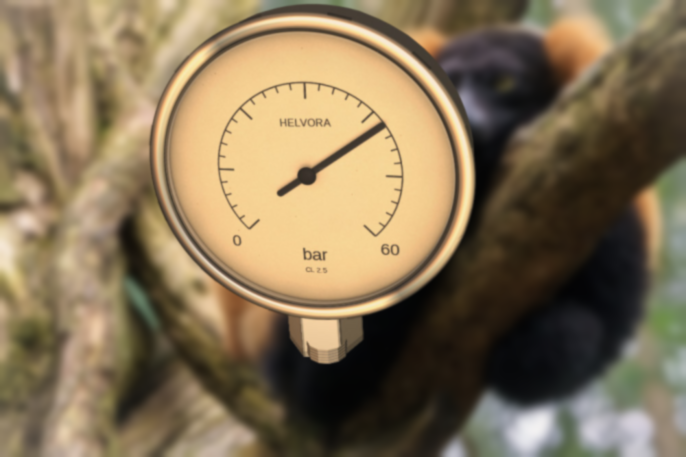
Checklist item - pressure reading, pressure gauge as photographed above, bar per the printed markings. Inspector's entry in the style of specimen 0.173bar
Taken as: 42bar
